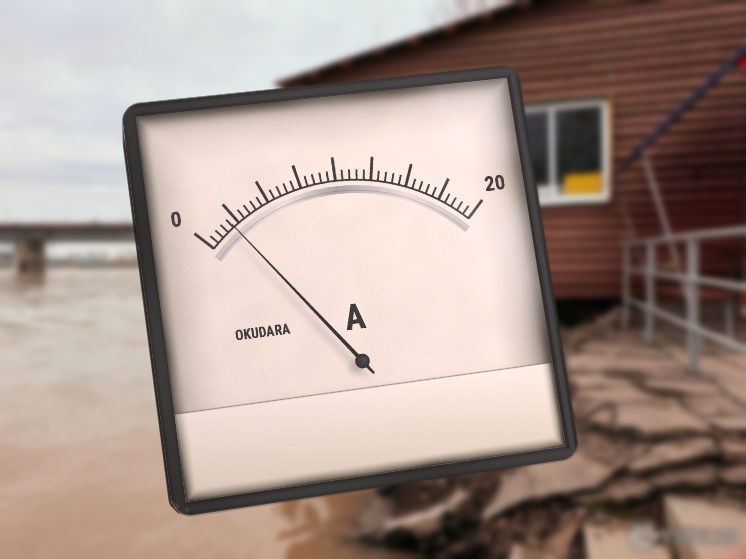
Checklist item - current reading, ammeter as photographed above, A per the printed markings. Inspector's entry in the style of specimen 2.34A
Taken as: 2A
